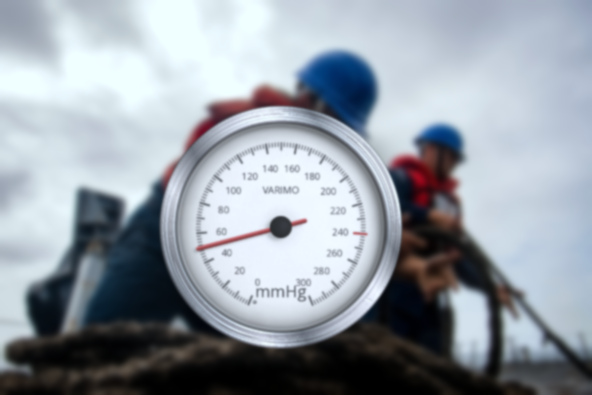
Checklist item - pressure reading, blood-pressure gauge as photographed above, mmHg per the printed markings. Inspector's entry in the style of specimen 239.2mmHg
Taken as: 50mmHg
